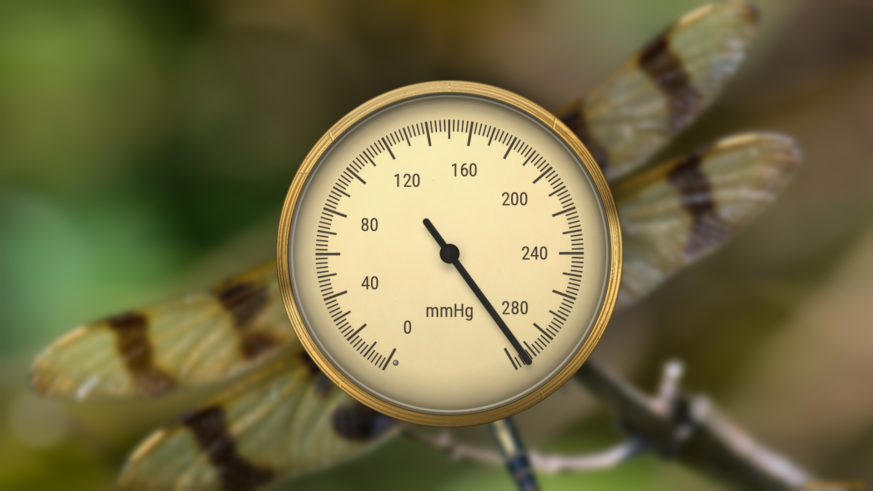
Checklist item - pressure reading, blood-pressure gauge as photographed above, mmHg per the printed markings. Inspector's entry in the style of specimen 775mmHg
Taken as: 294mmHg
